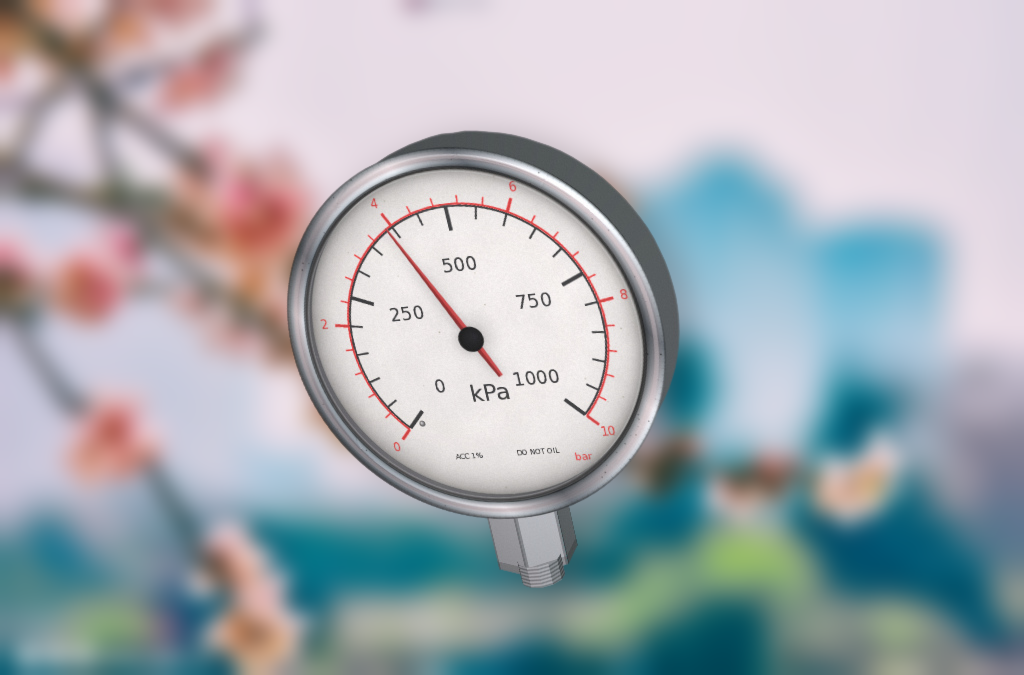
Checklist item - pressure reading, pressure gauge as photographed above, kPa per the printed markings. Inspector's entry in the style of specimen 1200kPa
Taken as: 400kPa
